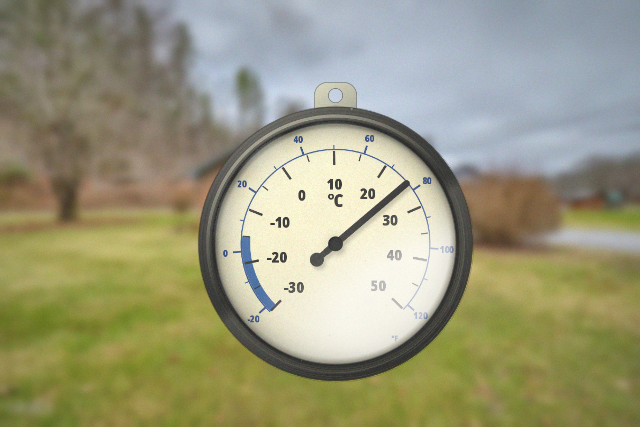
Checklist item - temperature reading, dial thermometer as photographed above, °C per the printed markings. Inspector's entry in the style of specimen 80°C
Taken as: 25°C
